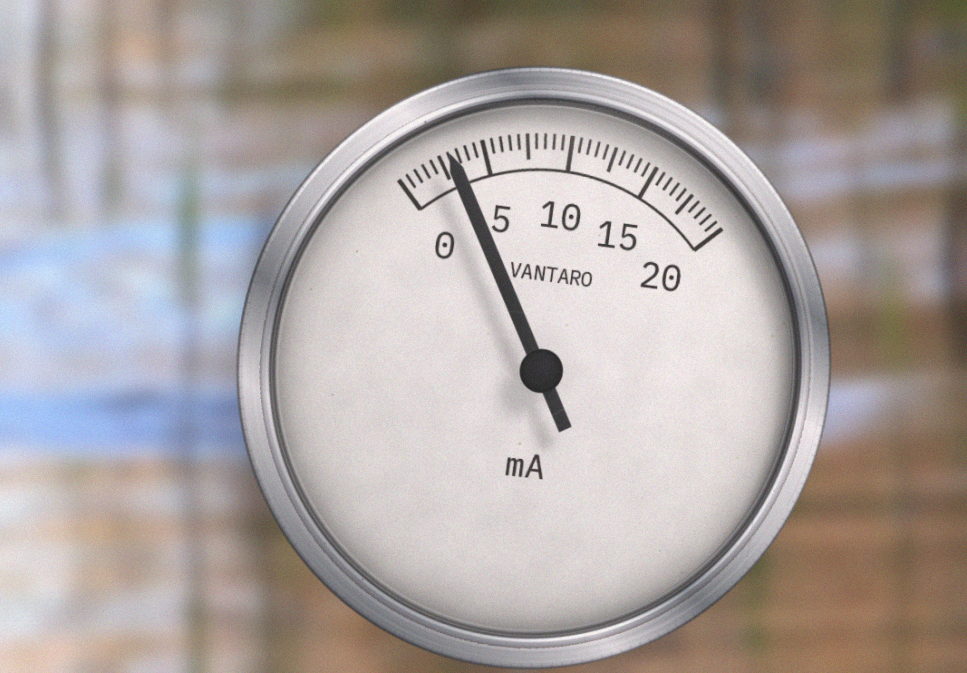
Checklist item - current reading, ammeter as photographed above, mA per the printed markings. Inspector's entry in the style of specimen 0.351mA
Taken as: 3mA
